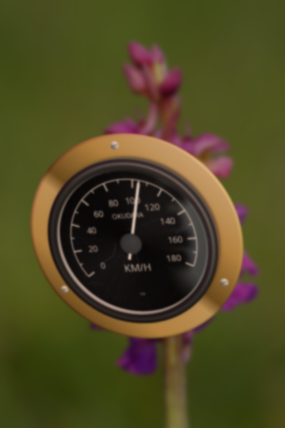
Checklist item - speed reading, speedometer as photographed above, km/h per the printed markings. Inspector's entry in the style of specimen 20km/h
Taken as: 105km/h
